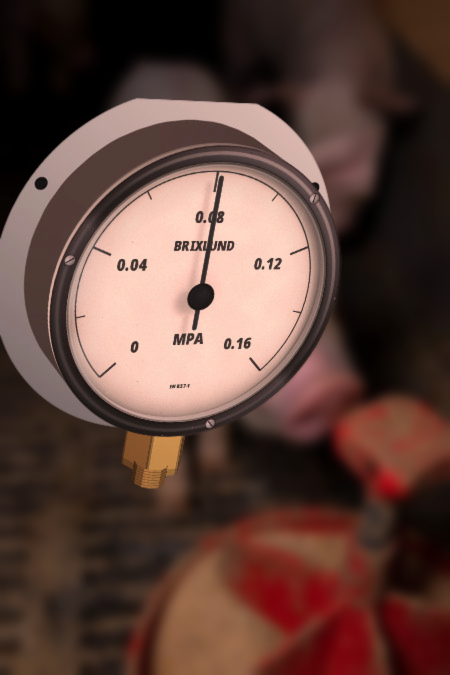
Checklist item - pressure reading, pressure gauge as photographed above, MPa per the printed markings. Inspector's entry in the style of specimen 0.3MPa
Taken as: 0.08MPa
